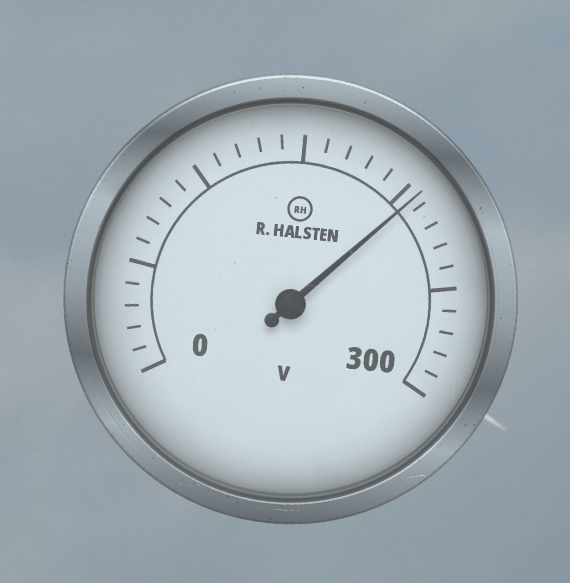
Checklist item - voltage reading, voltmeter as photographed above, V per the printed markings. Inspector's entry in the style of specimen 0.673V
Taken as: 205V
